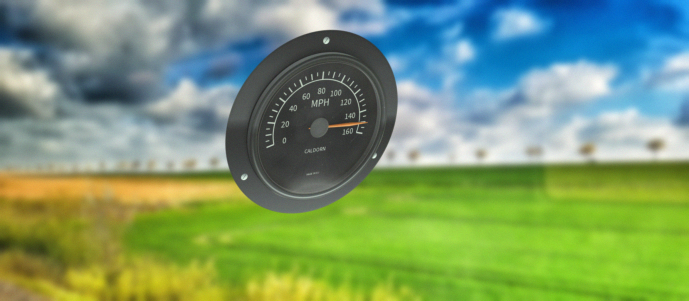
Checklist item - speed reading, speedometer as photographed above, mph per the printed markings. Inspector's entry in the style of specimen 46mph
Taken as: 150mph
